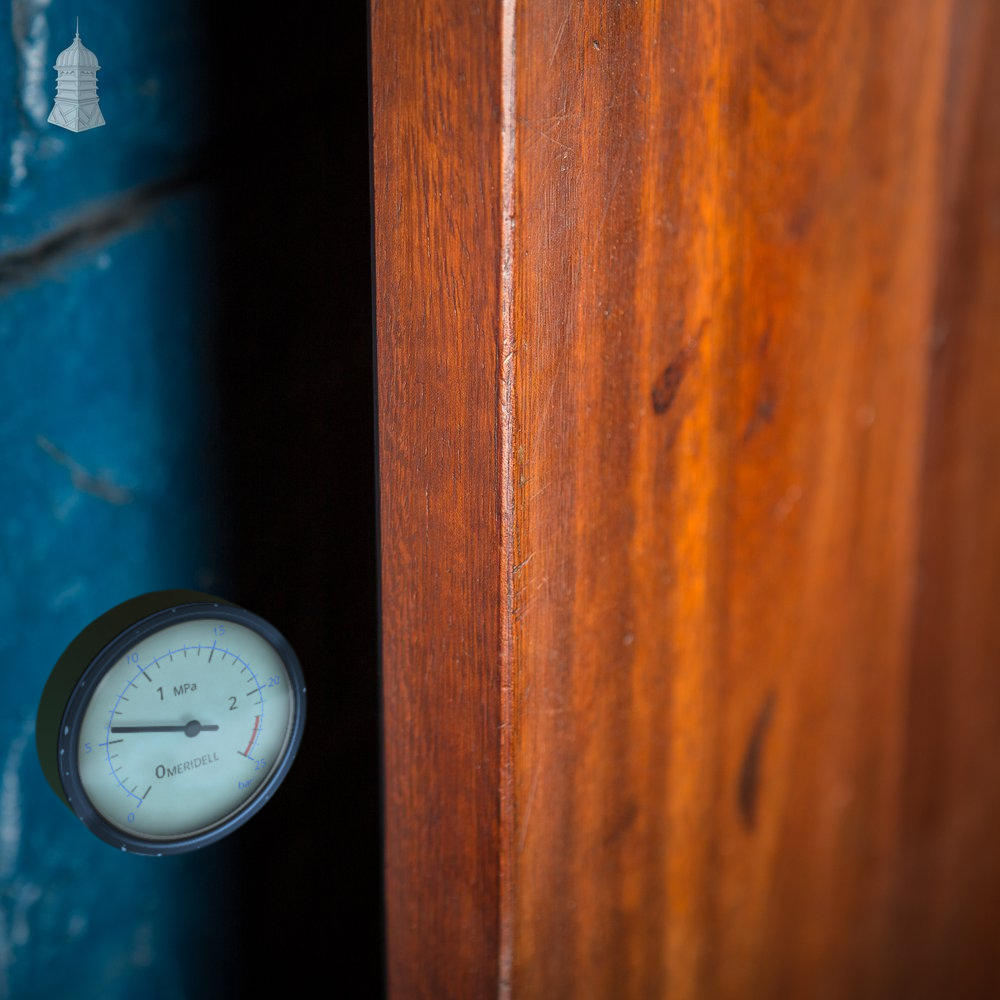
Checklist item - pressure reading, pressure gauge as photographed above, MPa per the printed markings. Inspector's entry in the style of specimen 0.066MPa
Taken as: 0.6MPa
